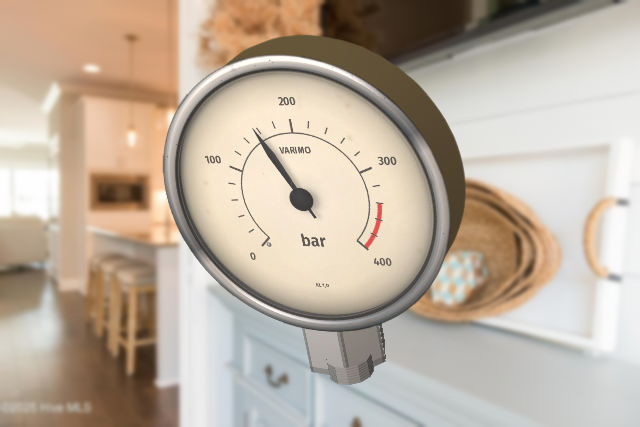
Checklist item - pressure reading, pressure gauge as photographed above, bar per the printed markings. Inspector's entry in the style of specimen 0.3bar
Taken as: 160bar
